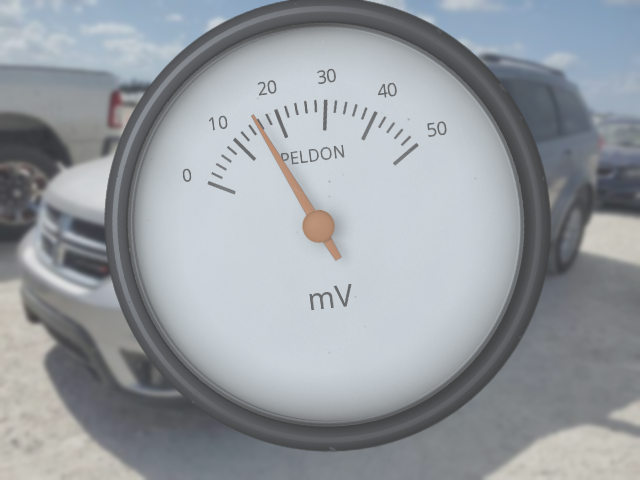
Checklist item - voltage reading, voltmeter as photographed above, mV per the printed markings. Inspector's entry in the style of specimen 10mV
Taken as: 16mV
